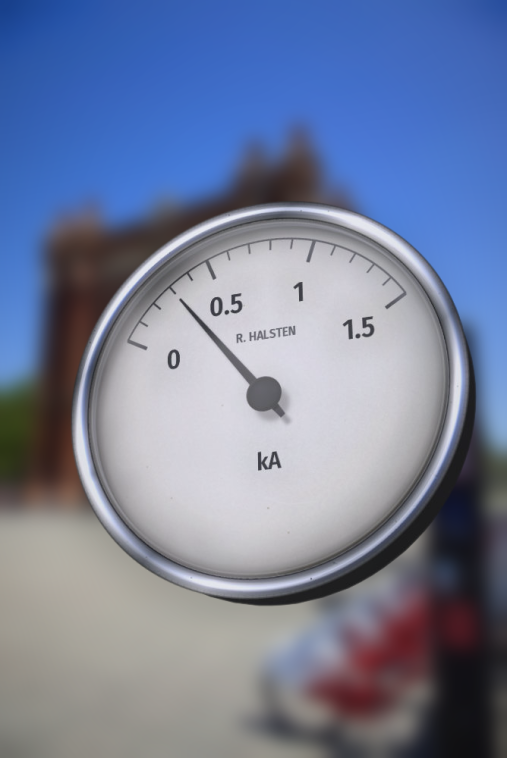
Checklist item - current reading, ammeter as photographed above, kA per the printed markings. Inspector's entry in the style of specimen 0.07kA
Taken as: 0.3kA
